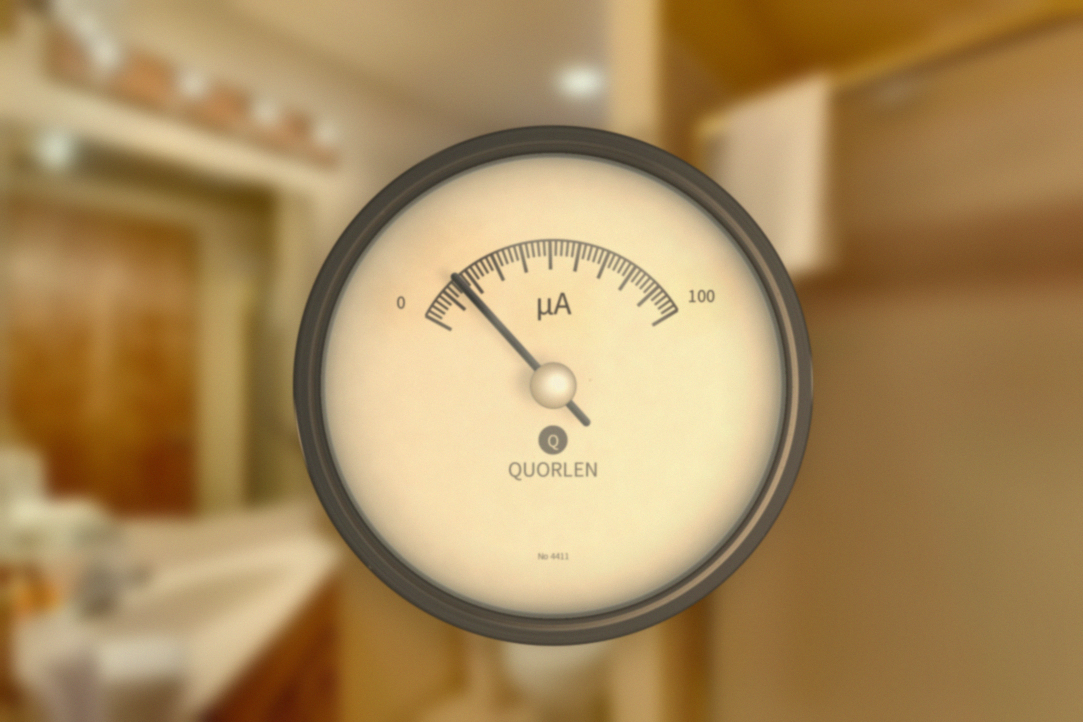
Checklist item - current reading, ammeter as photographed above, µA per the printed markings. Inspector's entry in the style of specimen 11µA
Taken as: 16µA
